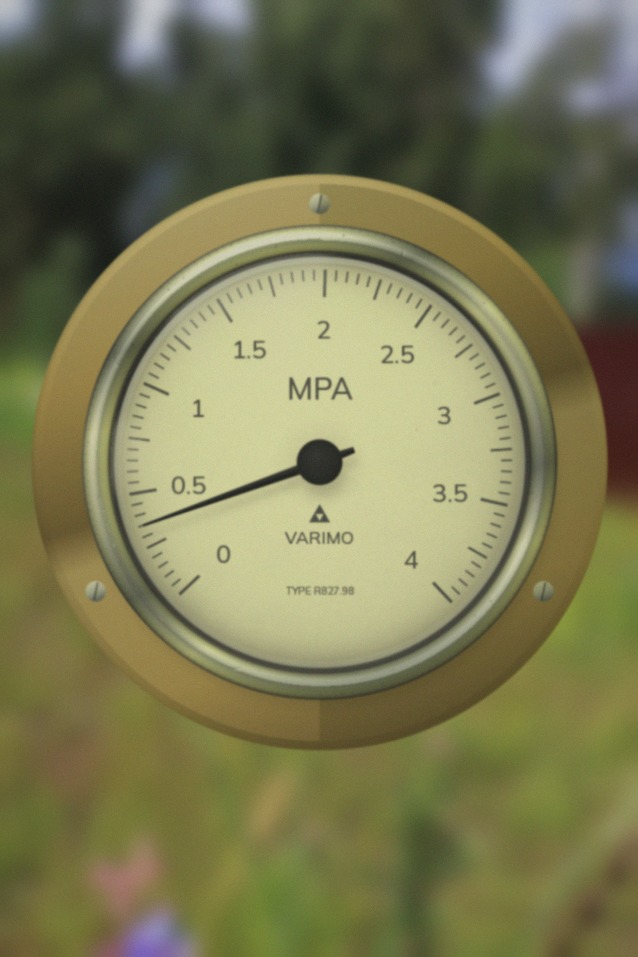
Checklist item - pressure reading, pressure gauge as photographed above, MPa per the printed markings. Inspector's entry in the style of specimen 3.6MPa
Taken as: 0.35MPa
